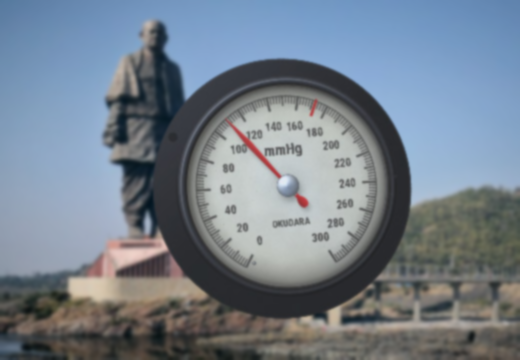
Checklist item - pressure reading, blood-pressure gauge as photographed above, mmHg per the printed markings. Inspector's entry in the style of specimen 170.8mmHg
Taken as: 110mmHg
